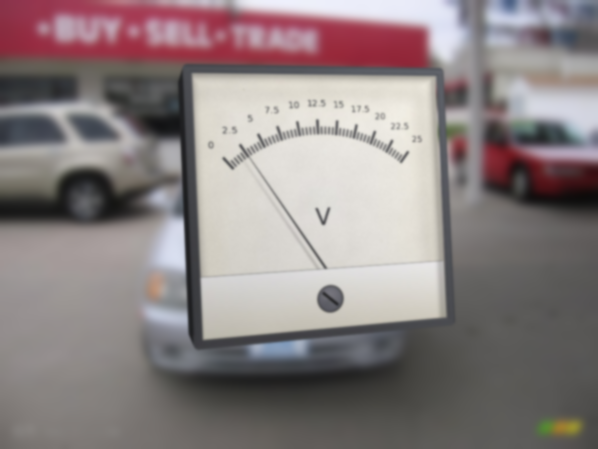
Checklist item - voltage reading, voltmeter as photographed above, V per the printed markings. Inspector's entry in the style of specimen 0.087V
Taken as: 2.5V
